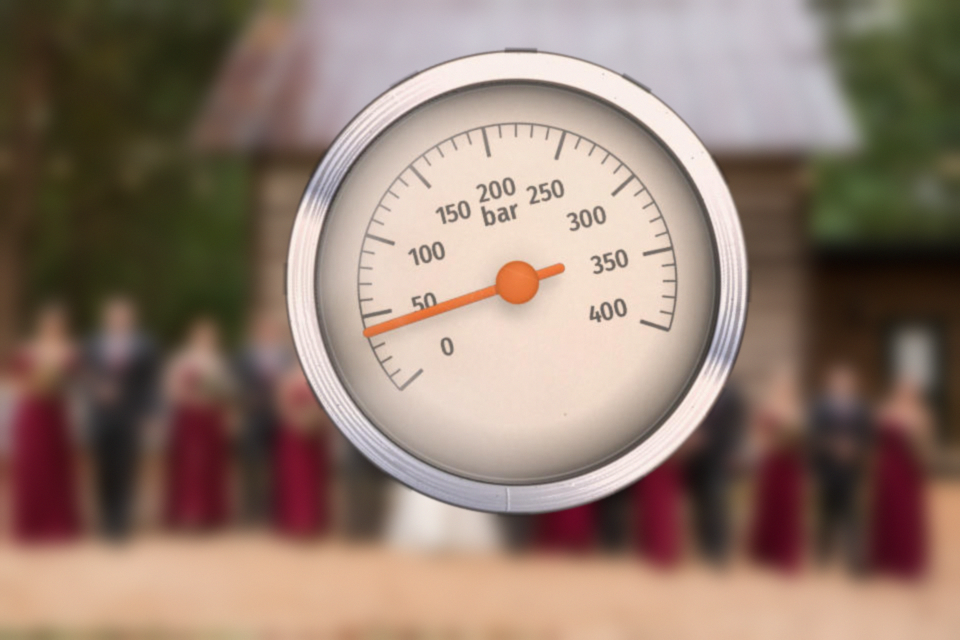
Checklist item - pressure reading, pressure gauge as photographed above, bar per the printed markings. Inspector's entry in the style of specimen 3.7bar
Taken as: 40bar
